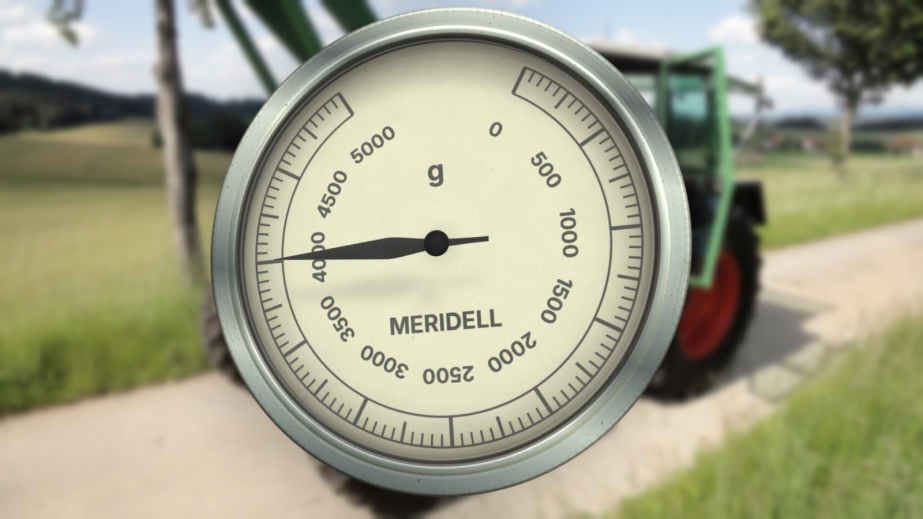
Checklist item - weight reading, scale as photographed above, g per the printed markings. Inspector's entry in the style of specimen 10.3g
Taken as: 4000g
